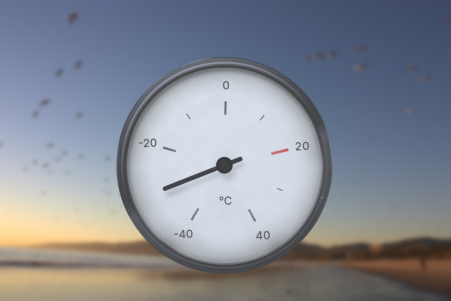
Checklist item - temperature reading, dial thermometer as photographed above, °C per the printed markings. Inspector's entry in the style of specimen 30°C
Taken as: -30°C
